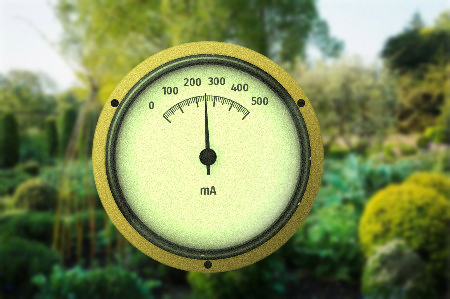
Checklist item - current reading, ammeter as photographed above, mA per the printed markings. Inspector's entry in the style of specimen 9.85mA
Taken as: 250mA
